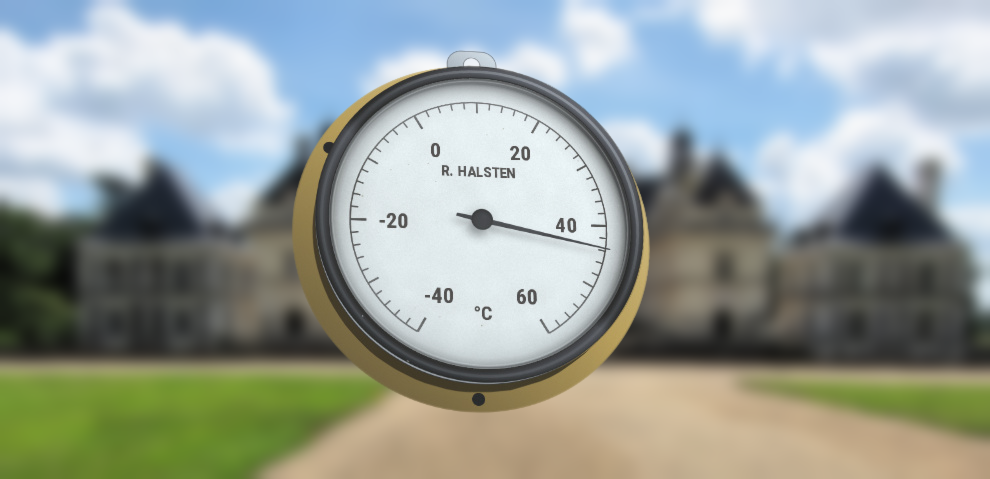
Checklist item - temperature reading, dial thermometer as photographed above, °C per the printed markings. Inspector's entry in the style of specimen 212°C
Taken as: 44°C
